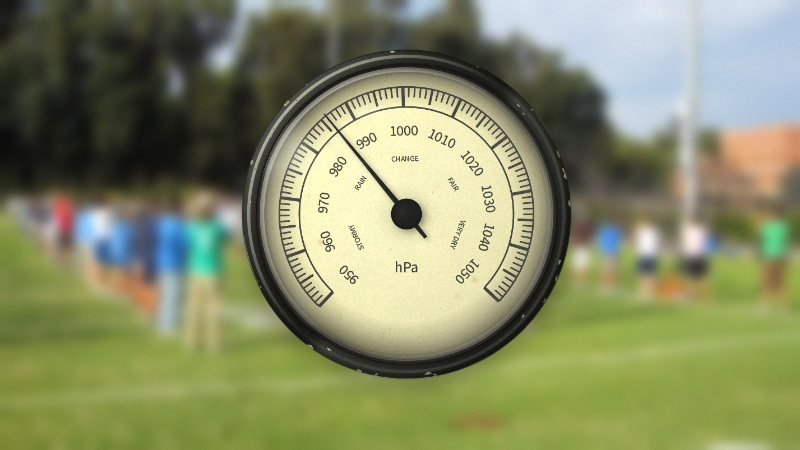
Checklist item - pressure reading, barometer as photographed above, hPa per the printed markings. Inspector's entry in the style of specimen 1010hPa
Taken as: 986hPa
